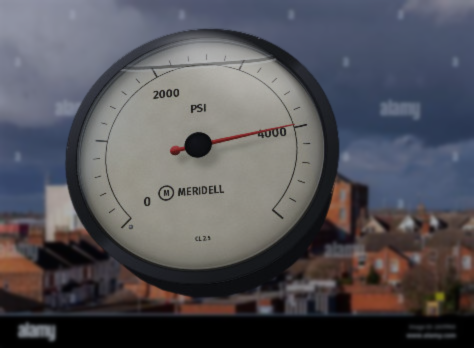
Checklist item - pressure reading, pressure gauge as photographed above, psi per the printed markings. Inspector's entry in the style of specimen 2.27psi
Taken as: 4000psi
